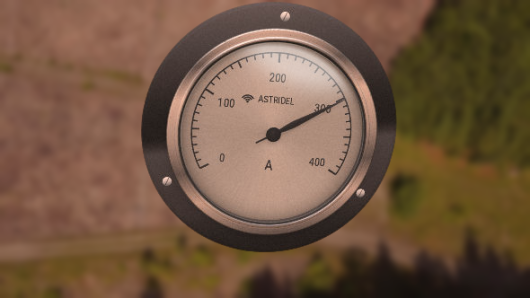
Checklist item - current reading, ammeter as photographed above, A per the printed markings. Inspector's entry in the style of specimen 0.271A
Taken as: 300A
